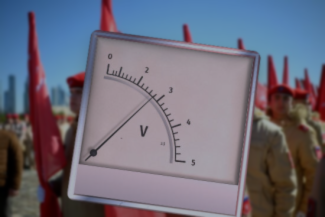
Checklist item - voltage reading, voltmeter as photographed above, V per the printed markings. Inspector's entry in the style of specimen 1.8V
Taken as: 2.8V
